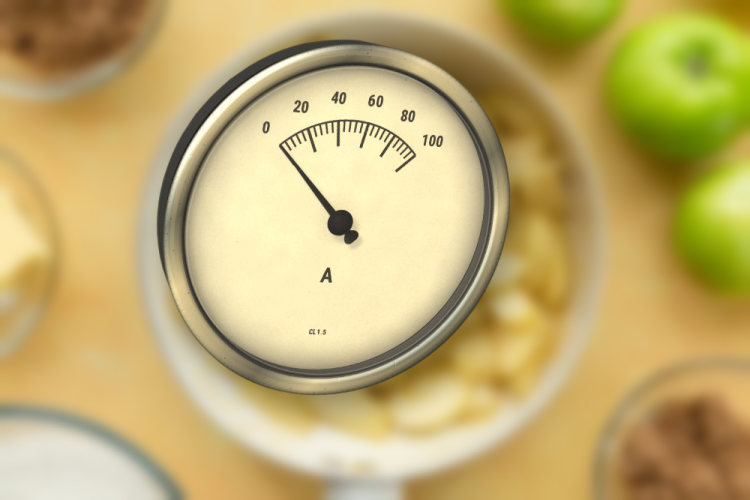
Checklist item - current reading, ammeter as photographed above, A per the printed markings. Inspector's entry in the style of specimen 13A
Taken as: 0A
